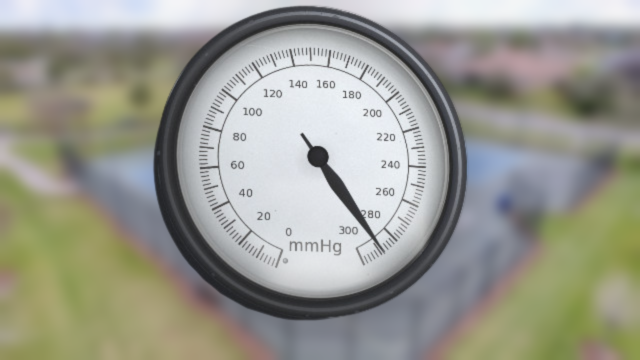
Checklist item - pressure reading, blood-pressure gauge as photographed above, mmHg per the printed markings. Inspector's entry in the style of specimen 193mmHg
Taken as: 290mmHg
